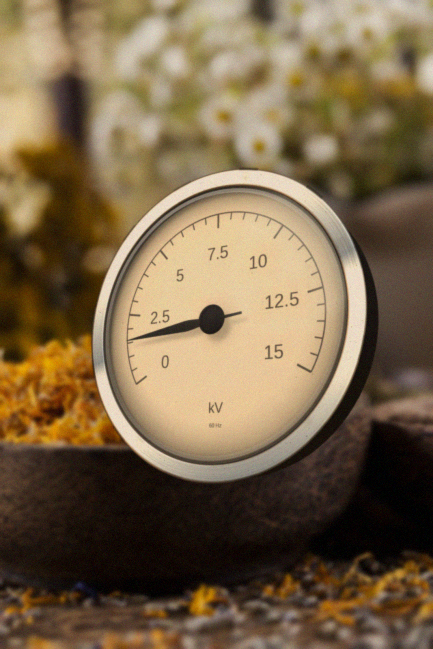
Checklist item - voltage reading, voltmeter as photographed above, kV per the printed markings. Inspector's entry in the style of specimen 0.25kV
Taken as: 1.5kV
